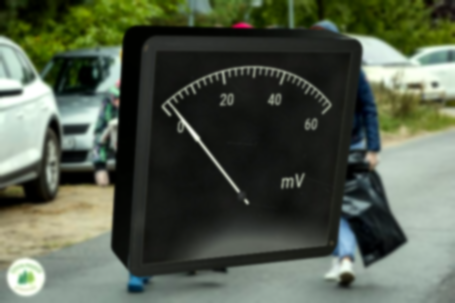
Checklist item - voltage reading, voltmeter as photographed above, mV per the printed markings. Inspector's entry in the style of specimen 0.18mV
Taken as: 2mV
